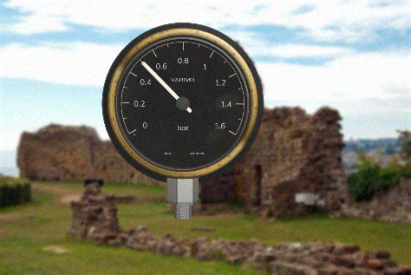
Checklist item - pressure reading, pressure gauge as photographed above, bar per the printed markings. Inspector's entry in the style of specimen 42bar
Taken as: 0.5bar
